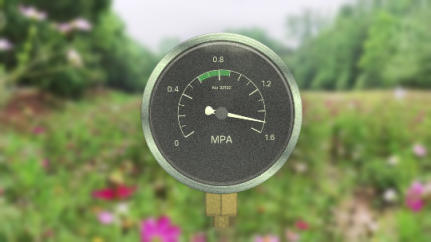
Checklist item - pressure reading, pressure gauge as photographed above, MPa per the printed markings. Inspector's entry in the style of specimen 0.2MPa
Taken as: 1.5MPa
